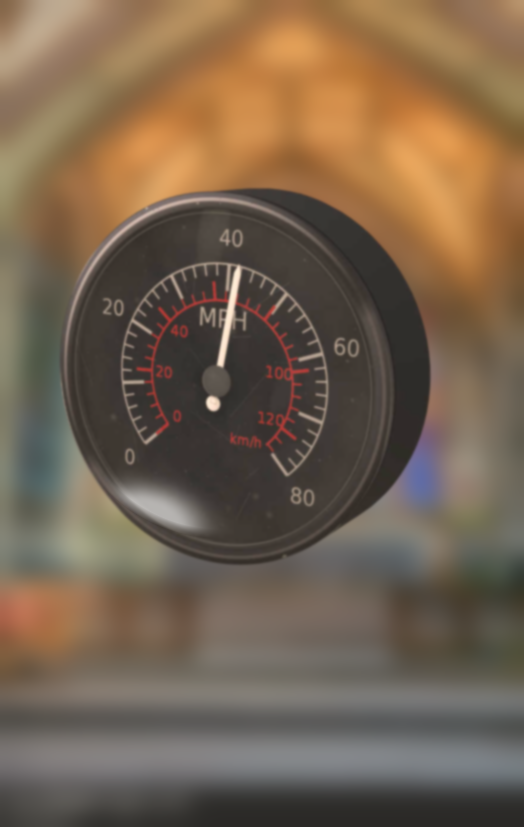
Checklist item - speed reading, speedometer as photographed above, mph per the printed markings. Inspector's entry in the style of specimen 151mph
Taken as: 42mph
